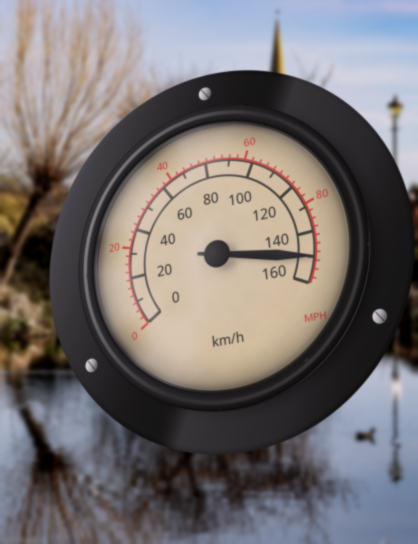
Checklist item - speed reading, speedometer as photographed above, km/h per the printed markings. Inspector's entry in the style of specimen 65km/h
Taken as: 150km/h
